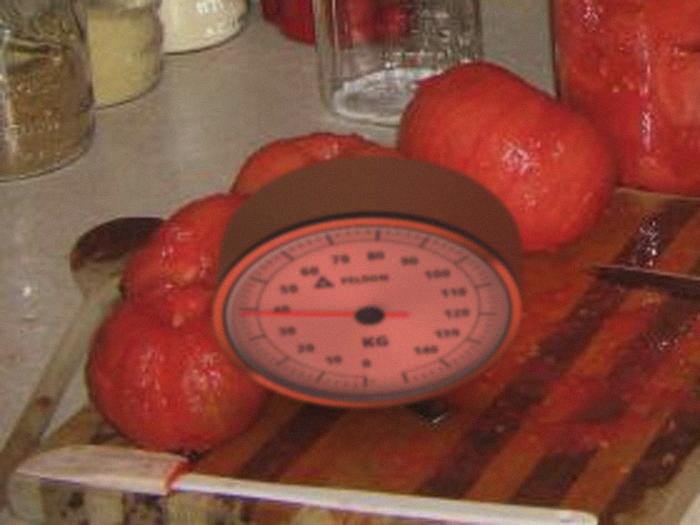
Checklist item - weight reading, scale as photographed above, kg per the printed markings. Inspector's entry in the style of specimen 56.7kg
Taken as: 40kg
